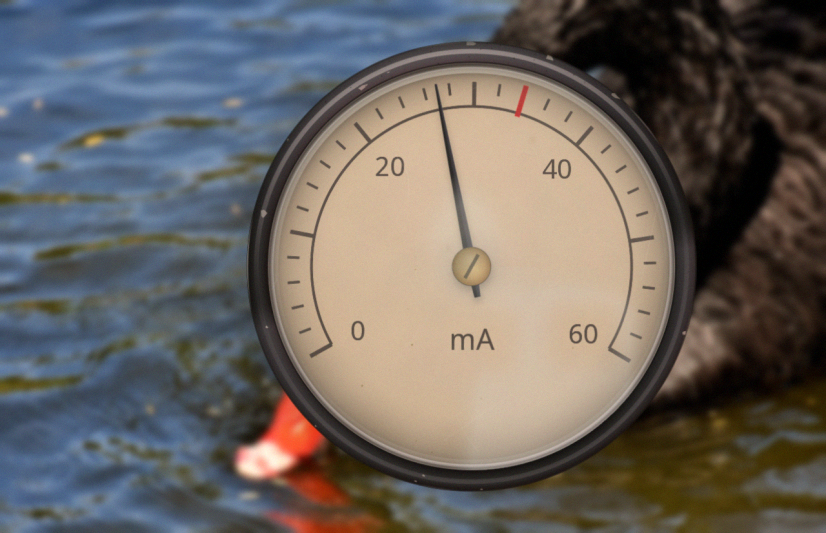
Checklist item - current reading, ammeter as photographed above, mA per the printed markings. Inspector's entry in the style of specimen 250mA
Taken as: 27mA
